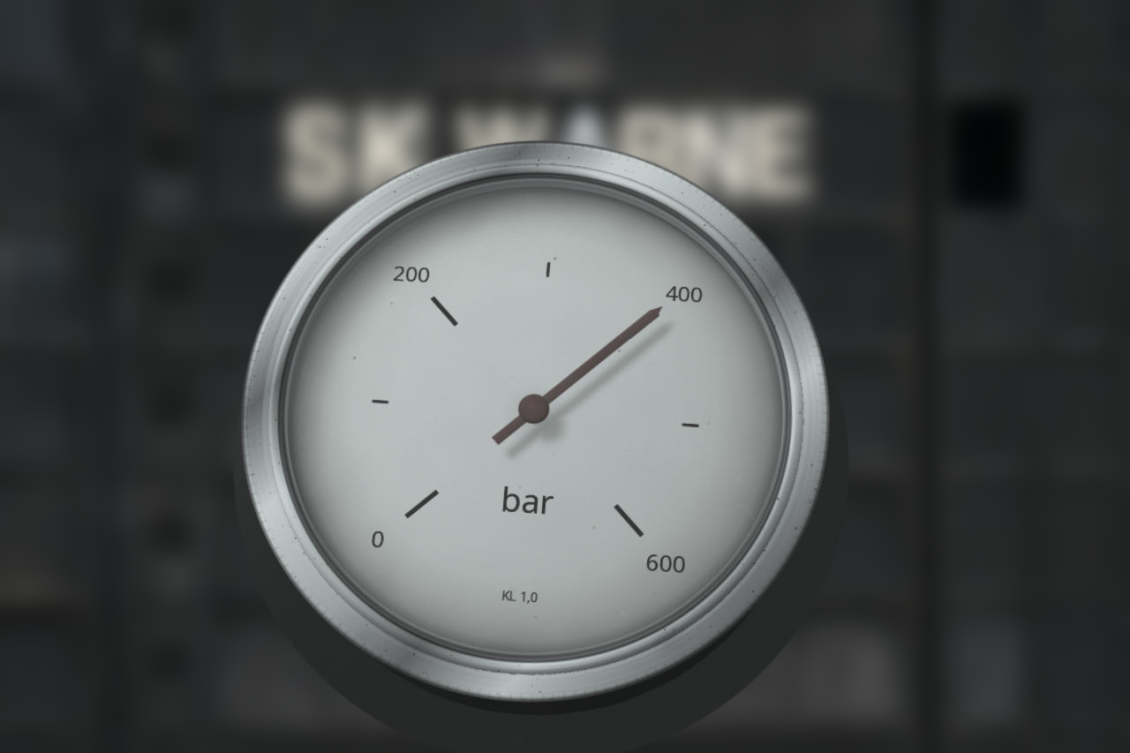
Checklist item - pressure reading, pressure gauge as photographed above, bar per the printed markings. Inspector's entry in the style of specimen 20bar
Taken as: 400bar
